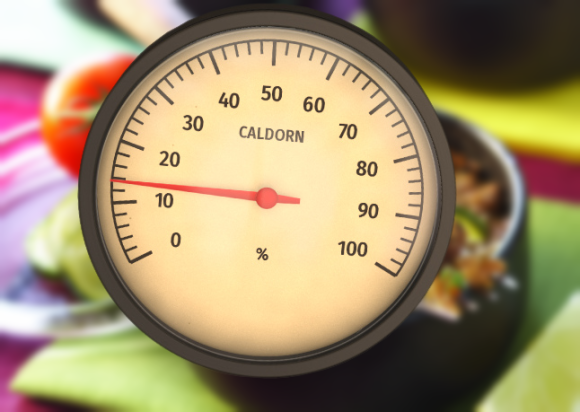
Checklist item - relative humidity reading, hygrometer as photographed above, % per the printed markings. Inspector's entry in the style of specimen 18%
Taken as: 14%
